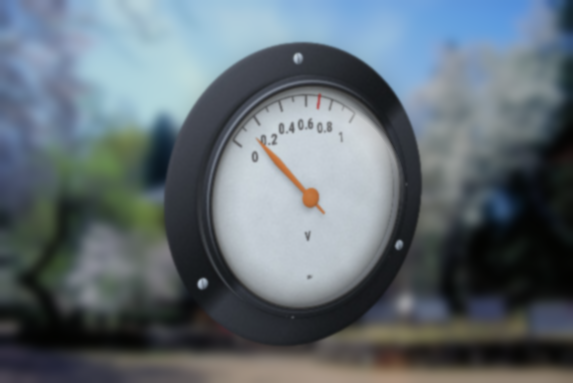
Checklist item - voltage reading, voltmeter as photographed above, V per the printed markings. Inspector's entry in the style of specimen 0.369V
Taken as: 0.1V
